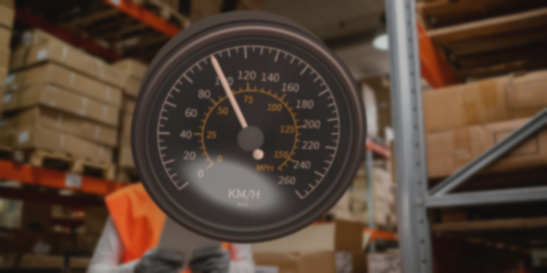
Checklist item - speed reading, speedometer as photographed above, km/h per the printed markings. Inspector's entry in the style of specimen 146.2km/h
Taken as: 100km/h
